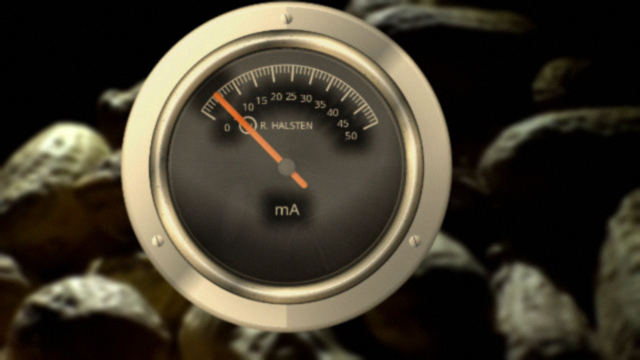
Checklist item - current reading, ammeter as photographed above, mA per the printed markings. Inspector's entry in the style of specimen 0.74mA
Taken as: 5mA
